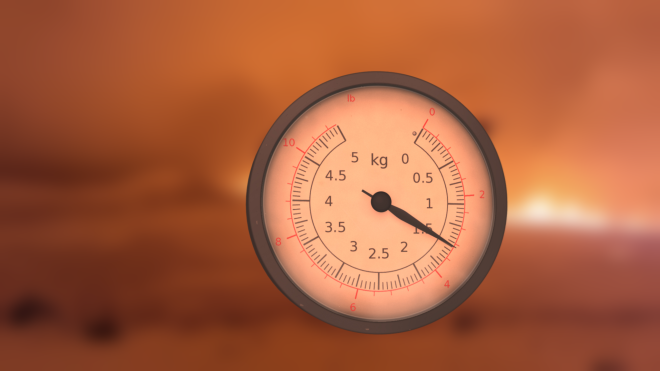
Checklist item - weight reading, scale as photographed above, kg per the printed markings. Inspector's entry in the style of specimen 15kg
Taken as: 1.5kg
